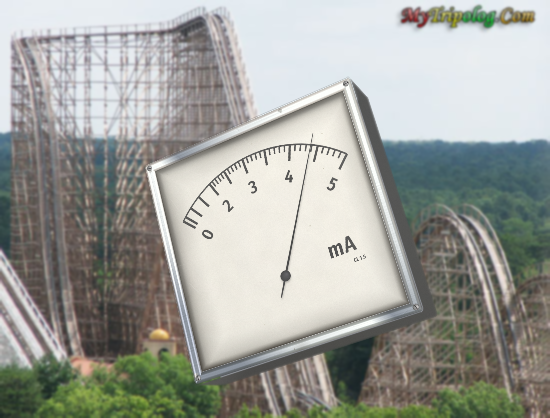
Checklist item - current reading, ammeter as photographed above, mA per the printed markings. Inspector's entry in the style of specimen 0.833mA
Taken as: 4.4mA
